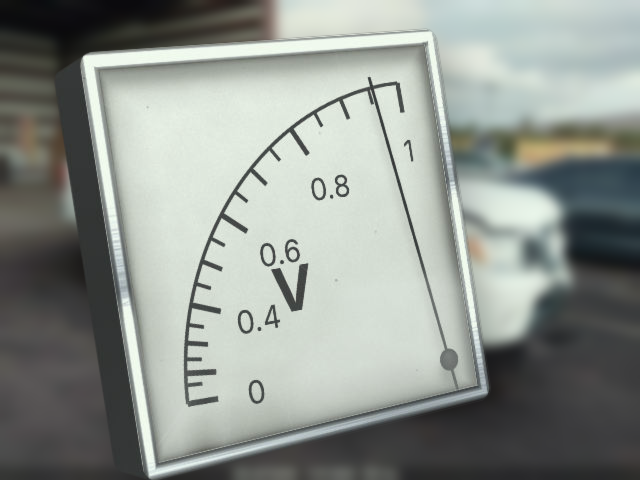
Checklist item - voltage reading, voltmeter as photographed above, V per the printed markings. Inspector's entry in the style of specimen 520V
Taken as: 0.95V
